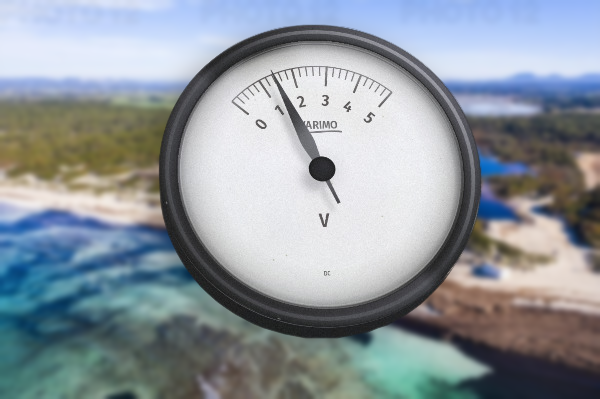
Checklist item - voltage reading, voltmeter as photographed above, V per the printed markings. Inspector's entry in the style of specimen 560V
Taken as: 1.4V
